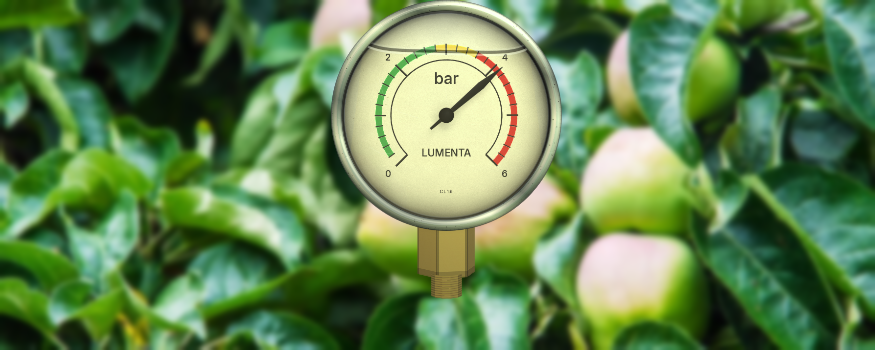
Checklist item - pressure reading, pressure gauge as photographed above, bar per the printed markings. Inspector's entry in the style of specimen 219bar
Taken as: 4.1bar
